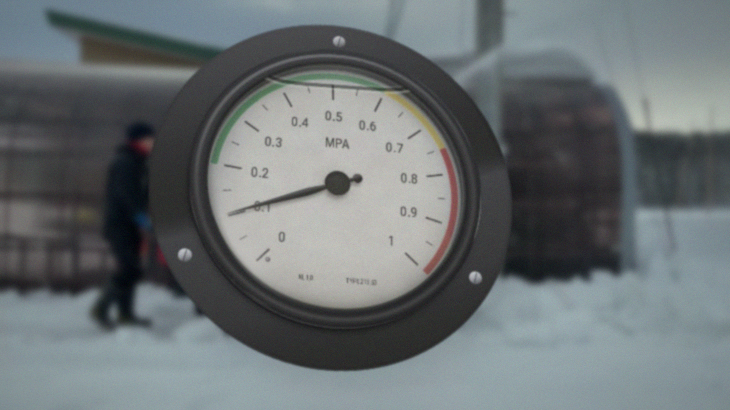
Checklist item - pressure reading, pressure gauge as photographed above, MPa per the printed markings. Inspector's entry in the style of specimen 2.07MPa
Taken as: 0.1MPa
